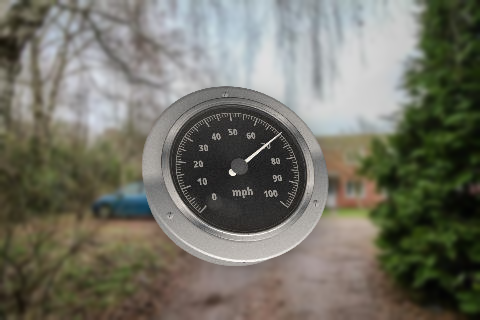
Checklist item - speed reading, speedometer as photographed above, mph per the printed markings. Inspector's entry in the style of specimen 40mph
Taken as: 70mph
